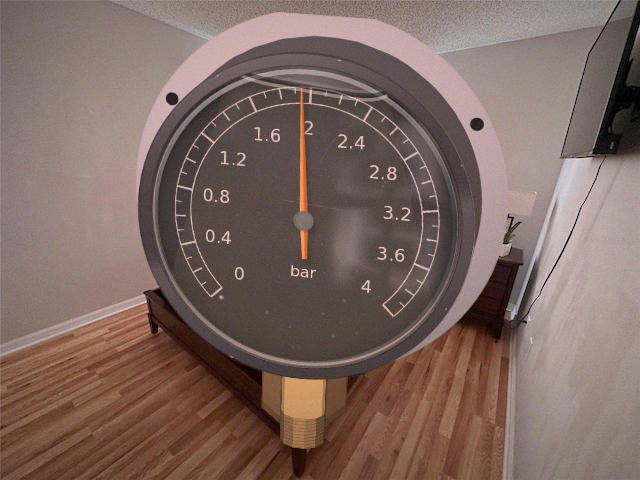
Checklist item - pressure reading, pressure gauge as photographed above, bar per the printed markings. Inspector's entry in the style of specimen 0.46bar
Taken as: 1.95bar
